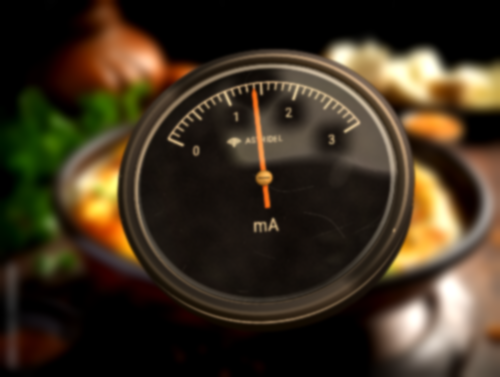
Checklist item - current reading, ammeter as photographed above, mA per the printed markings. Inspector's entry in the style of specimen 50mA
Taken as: 1.4mA
